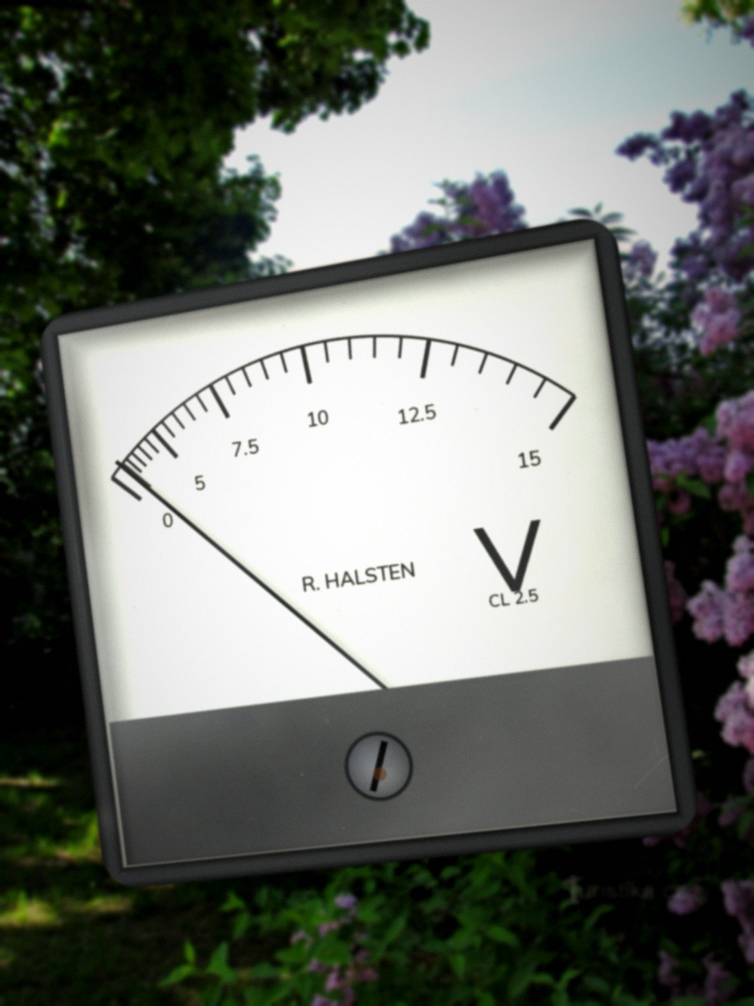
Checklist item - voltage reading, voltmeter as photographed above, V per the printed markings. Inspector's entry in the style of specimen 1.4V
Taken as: 2.5V
